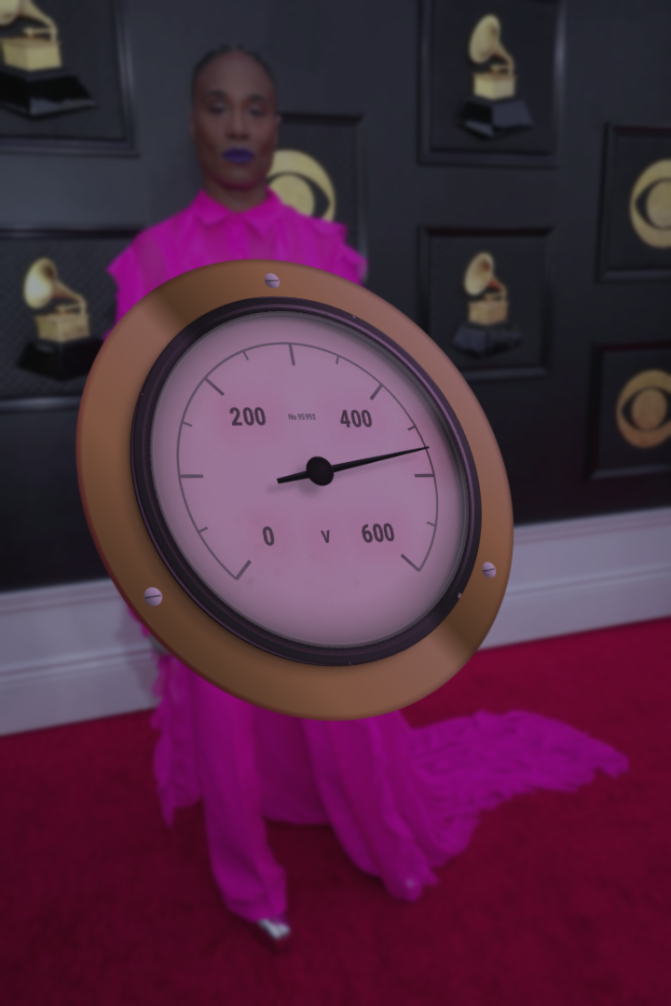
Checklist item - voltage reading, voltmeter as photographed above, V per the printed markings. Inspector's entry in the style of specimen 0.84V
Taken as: 475V
